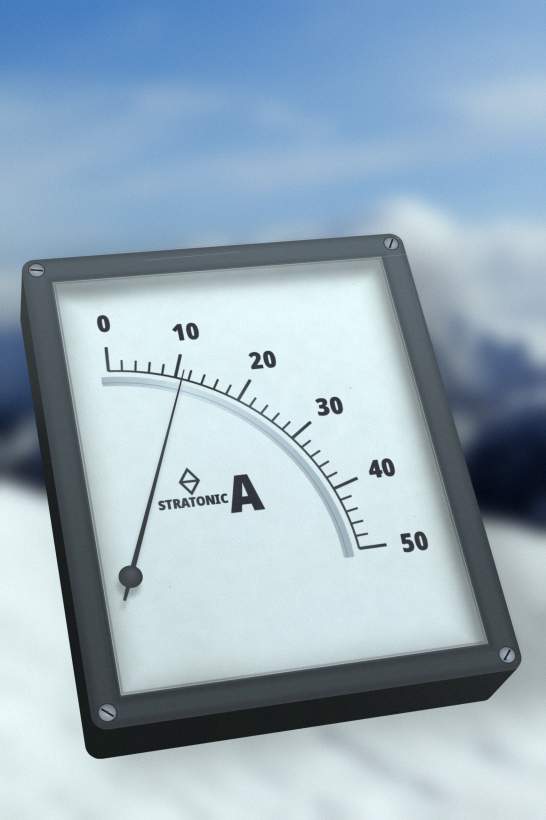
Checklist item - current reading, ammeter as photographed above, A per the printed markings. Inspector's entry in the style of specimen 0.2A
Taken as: 11A
